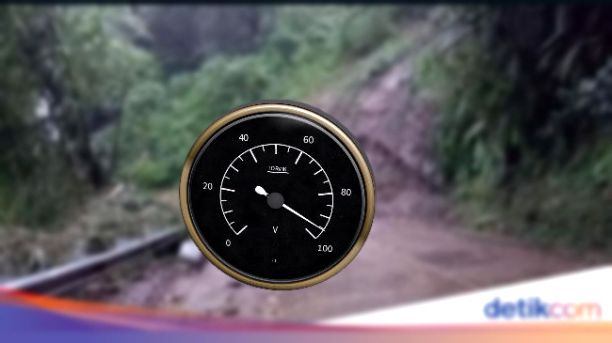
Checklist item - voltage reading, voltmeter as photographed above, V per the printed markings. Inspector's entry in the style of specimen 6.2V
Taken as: 95V
